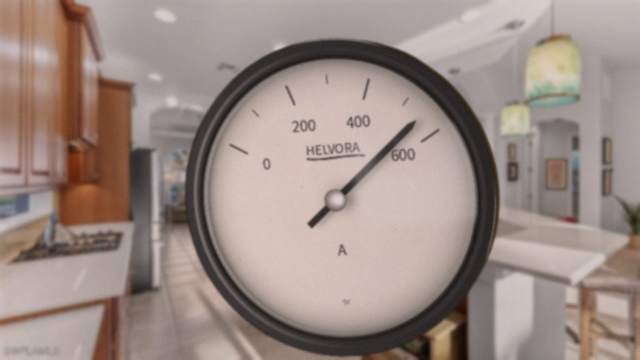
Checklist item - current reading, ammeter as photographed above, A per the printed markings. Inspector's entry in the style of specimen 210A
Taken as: 550A
